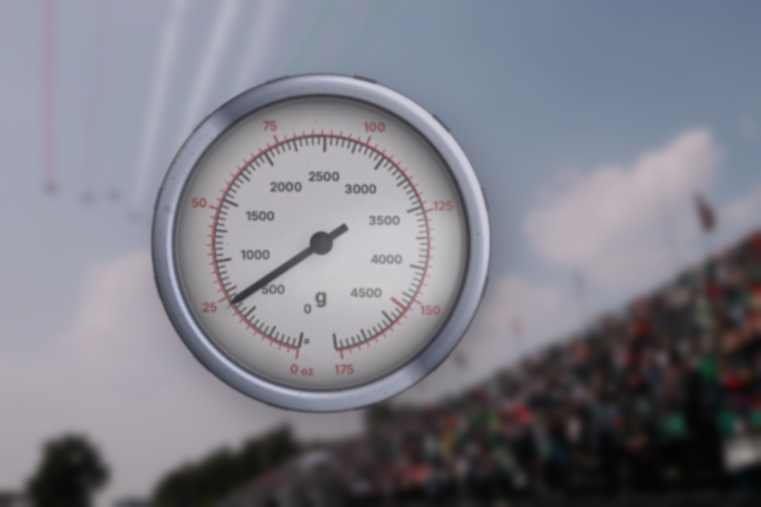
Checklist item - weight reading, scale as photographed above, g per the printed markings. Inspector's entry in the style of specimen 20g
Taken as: 650g
